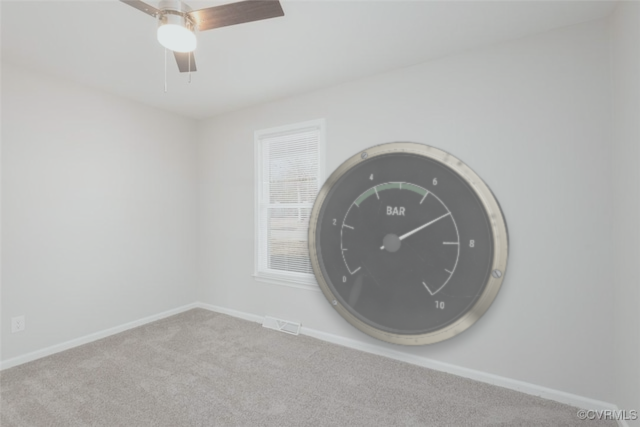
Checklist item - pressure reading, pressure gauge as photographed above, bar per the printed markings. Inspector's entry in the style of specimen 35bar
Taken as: 7bar
